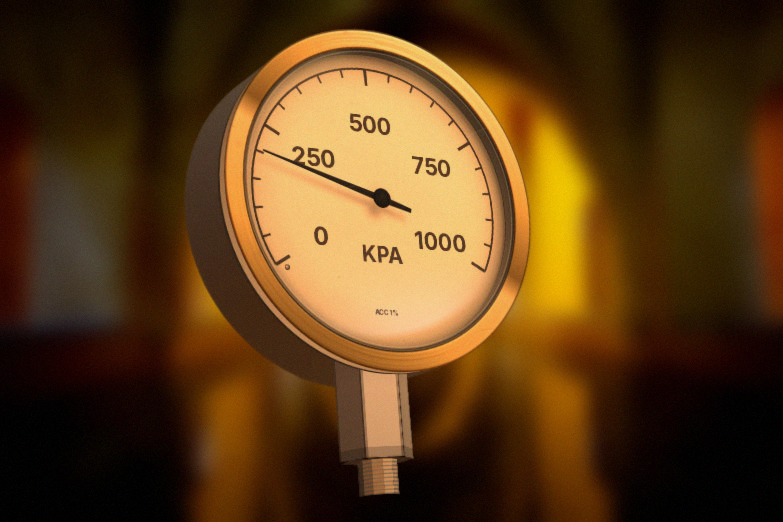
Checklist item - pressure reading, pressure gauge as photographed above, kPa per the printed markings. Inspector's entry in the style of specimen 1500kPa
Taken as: 200kPa
